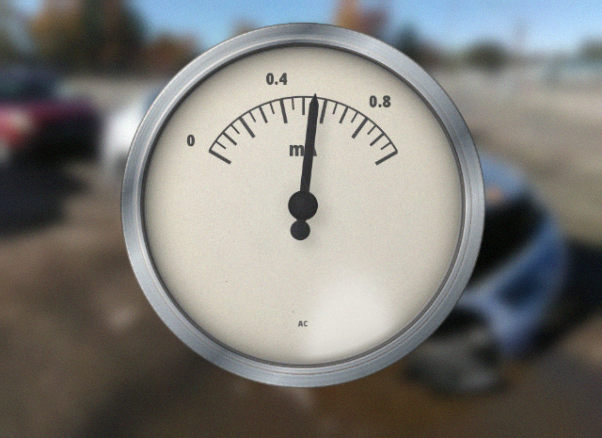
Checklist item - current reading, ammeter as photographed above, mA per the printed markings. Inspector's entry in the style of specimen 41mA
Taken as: 0.55mA
